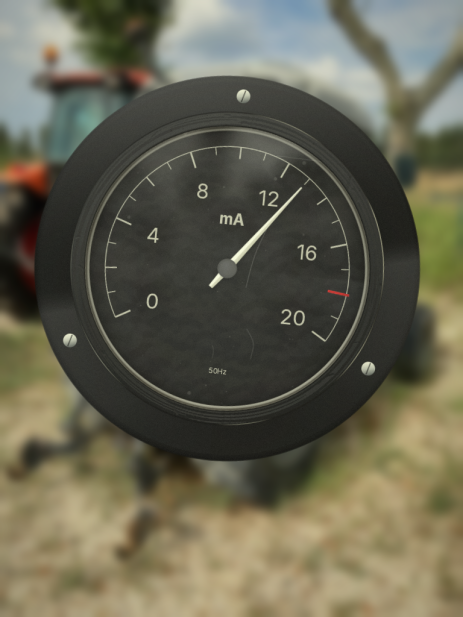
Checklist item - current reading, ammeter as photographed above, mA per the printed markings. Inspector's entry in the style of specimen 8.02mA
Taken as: 13mA
